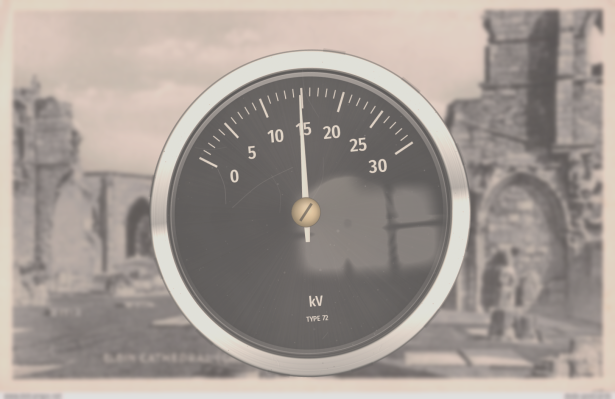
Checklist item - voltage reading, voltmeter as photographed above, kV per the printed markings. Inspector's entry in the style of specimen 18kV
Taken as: 15kV
